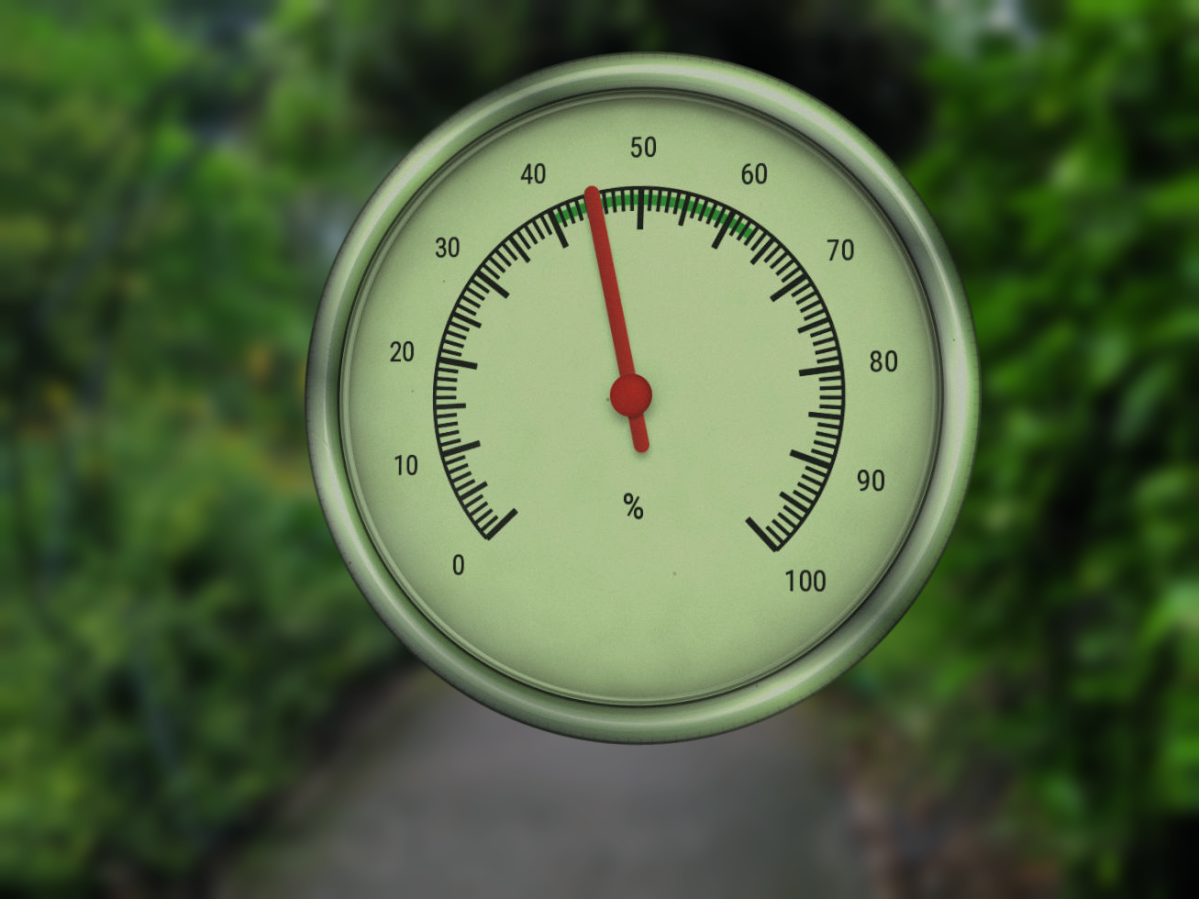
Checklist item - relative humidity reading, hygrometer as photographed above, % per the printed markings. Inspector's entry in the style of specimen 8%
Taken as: 45%
